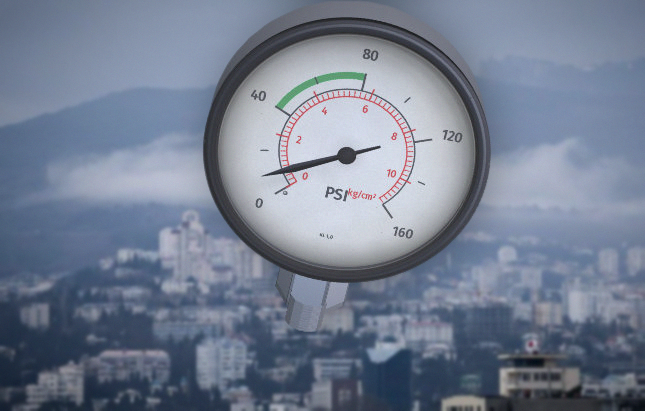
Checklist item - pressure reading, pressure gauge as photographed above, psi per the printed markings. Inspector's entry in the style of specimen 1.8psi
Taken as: 10psi
